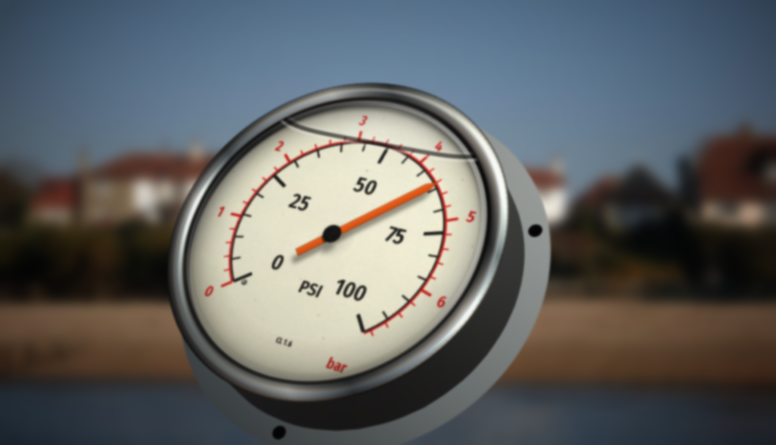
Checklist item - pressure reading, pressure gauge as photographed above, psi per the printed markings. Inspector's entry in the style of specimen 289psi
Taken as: 65psi
